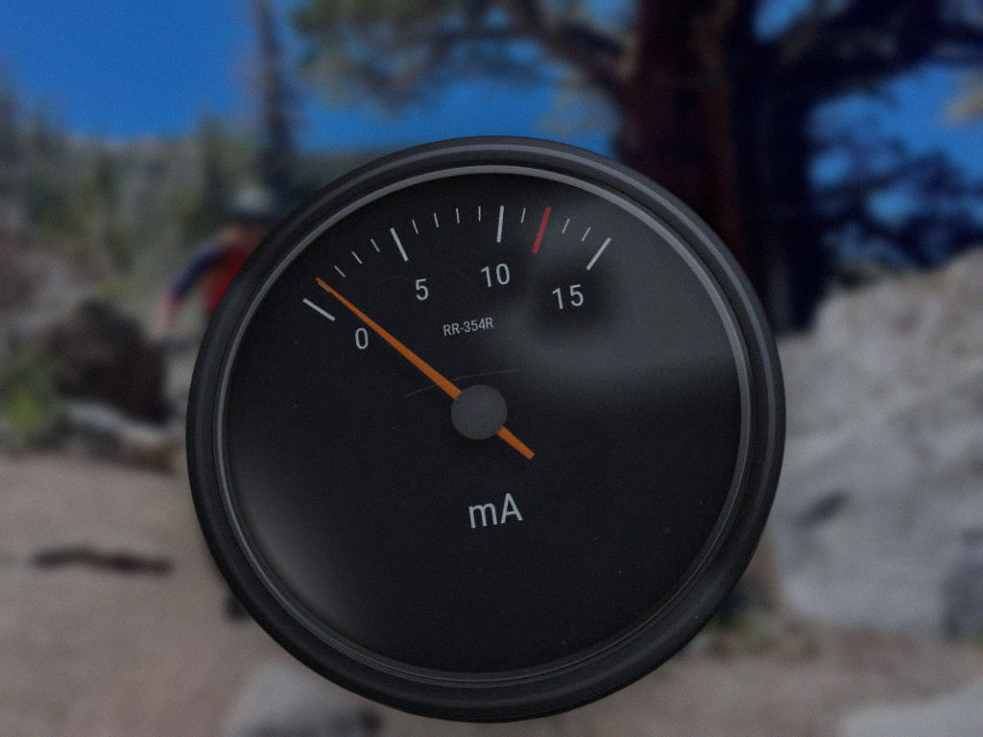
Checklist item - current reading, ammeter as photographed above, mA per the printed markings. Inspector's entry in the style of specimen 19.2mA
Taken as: 1mA
